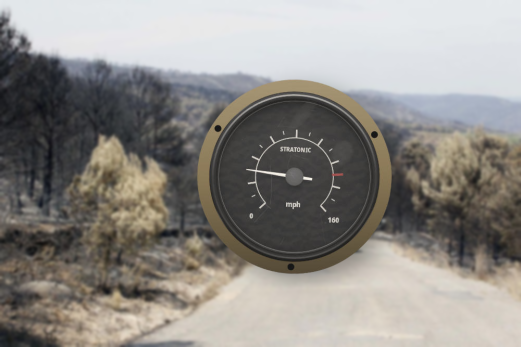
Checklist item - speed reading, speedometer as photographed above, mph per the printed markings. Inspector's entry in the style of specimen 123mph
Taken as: 30mph
